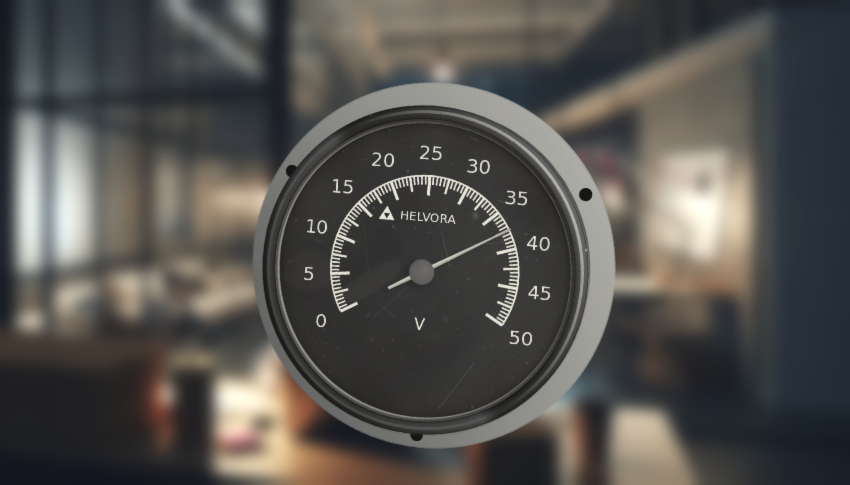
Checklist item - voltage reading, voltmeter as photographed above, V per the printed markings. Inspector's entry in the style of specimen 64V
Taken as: 37.5V
